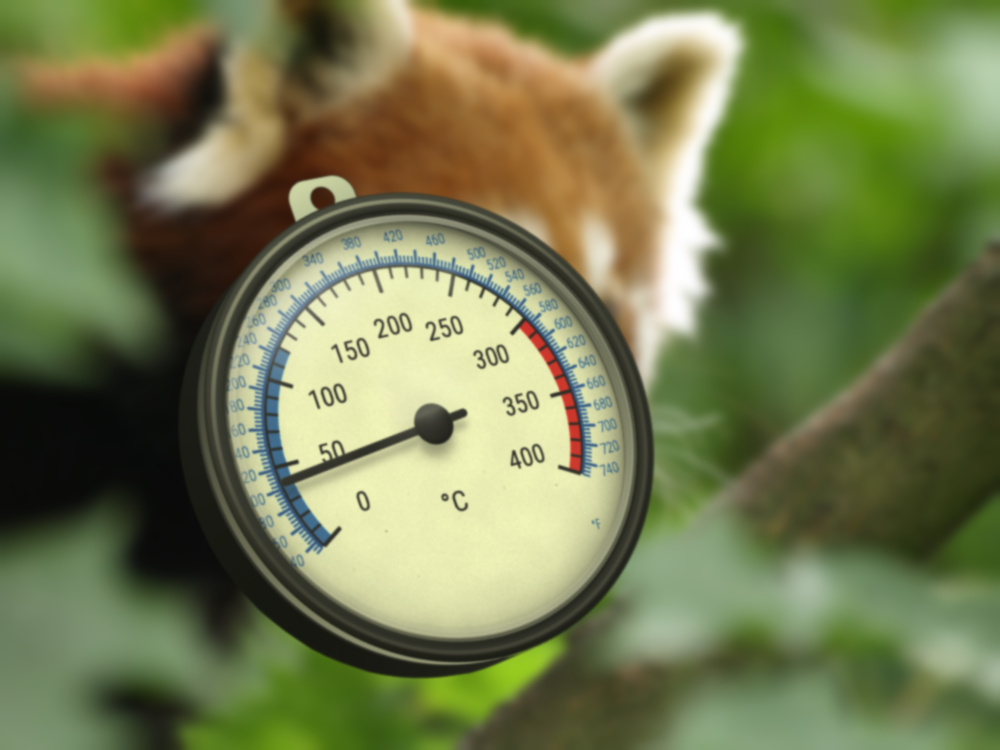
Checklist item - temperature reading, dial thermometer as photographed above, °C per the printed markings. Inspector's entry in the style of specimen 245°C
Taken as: 40°C
